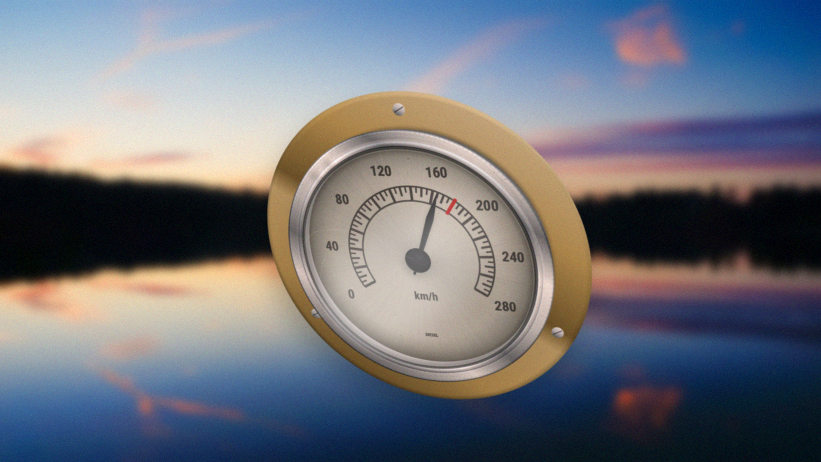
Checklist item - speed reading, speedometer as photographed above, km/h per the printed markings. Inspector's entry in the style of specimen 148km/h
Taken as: 165km/h
